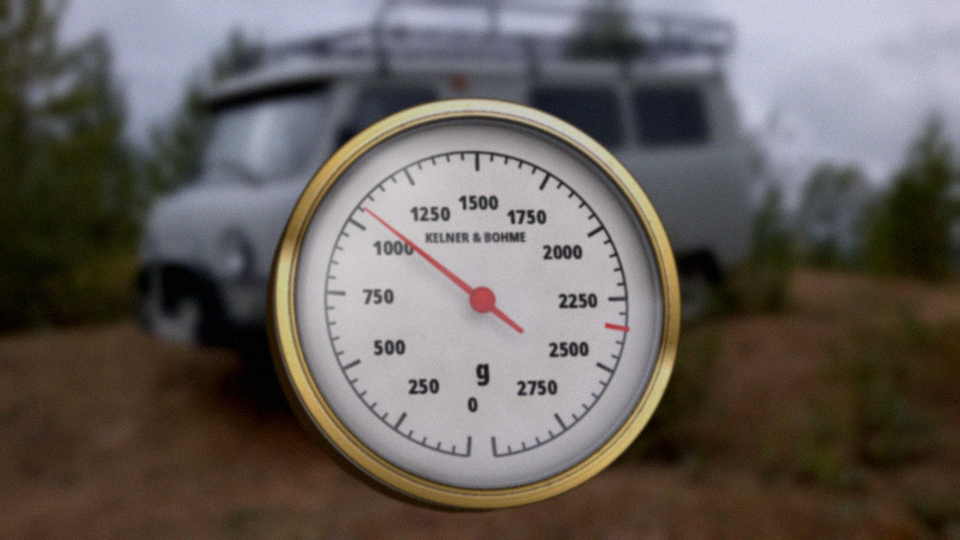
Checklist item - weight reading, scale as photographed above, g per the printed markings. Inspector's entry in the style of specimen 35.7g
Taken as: 1050g
